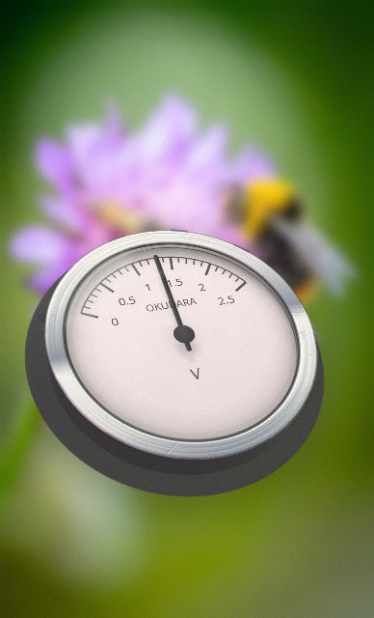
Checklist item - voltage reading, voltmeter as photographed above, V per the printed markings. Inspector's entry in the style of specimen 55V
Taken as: 1.3V
